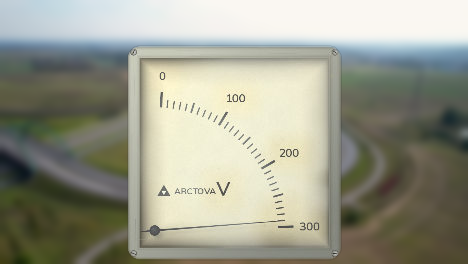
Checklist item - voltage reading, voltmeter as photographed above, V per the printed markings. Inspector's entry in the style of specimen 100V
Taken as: 290V
